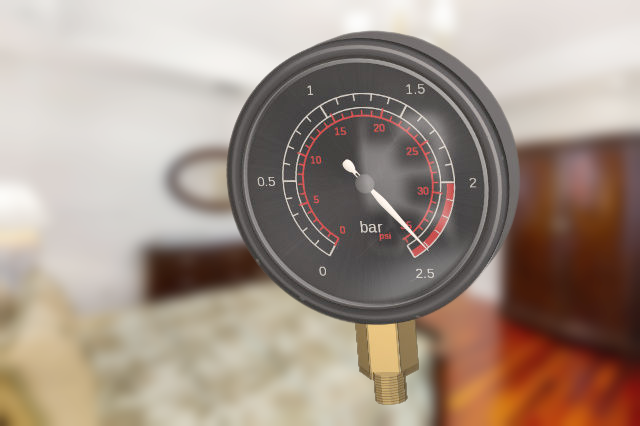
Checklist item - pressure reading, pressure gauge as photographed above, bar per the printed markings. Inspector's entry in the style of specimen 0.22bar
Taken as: 2.4bar
